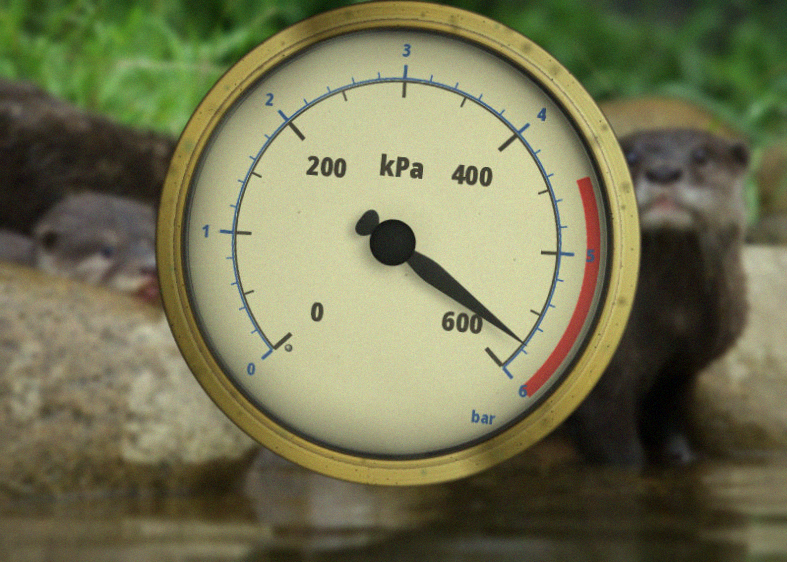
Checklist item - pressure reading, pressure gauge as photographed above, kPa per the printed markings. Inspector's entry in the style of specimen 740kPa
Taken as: 575kPa
